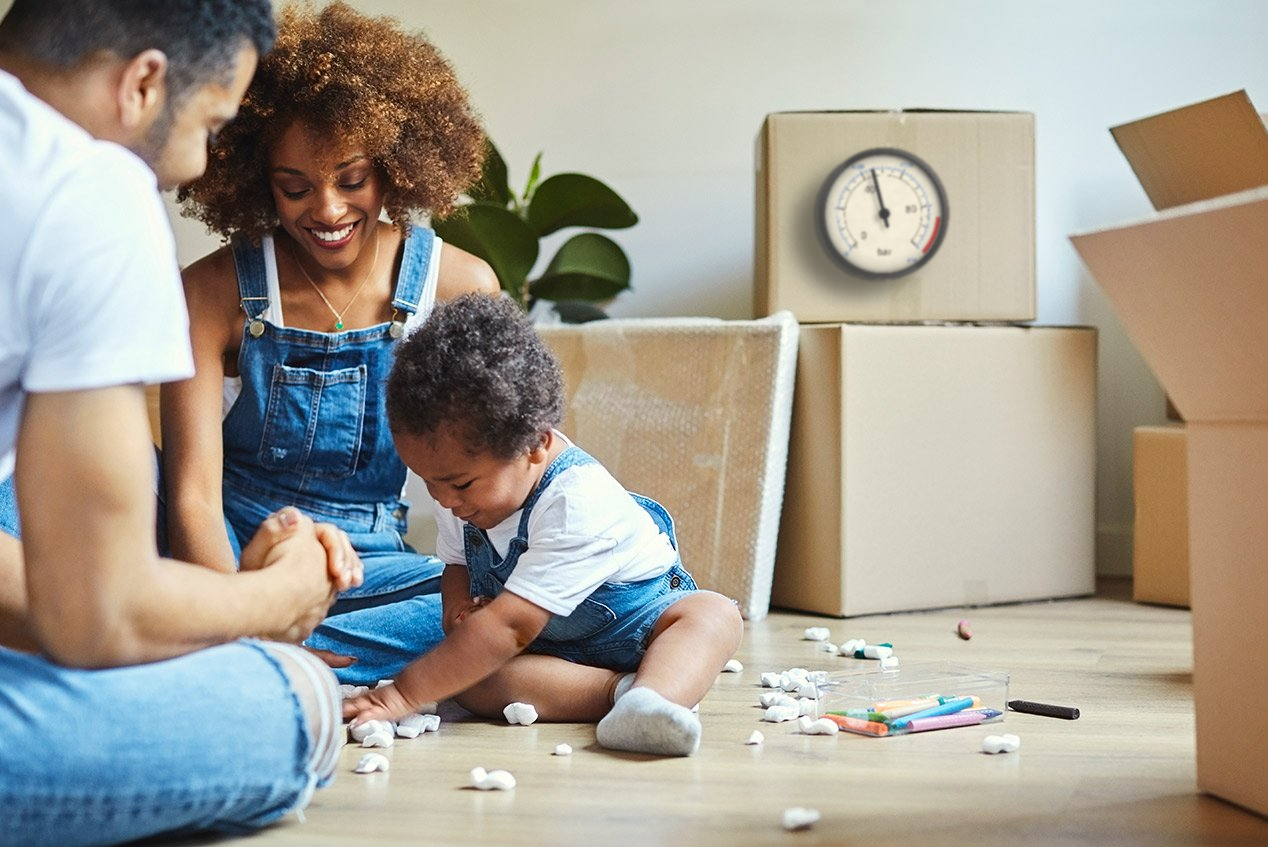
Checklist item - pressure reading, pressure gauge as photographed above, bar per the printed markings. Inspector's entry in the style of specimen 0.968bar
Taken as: 45bar
